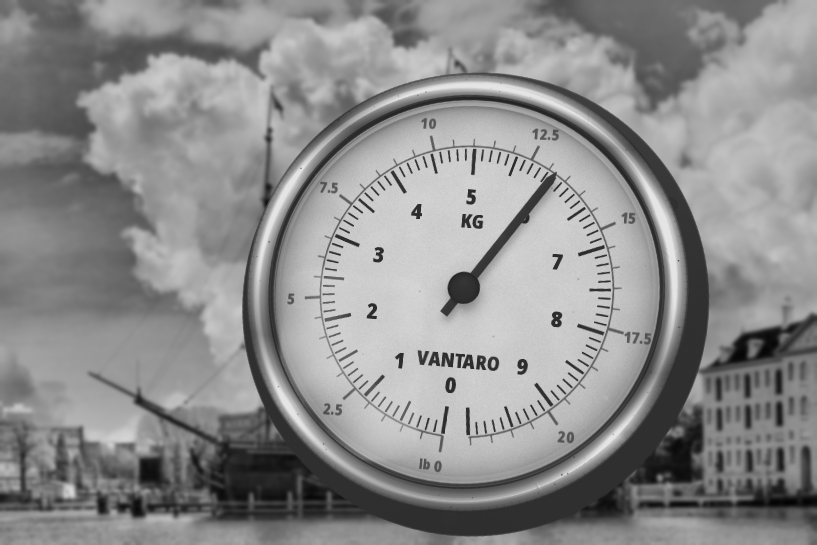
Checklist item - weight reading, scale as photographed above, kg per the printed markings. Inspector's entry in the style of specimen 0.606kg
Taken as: 6kg
